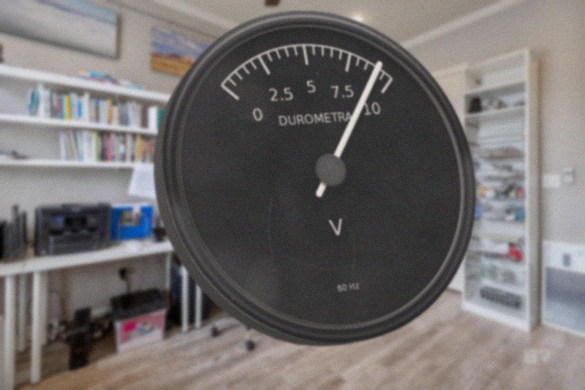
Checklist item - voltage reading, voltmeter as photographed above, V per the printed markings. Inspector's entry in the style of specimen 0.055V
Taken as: 9V
